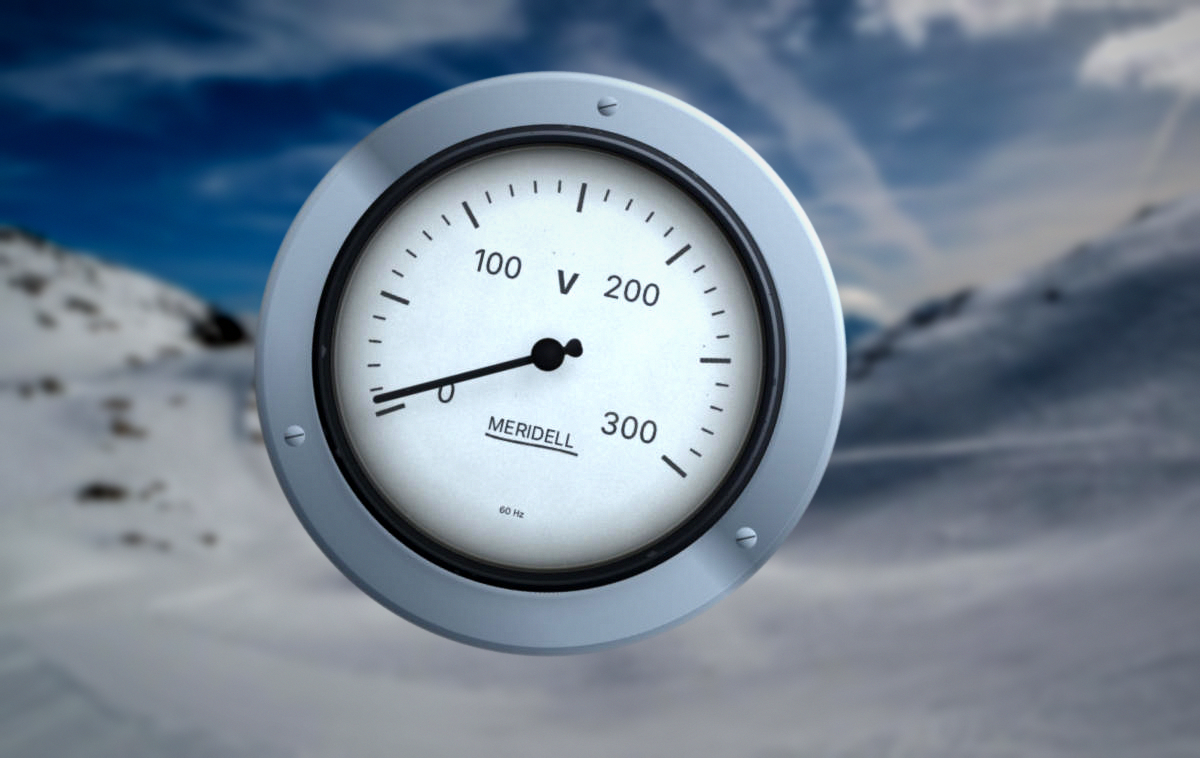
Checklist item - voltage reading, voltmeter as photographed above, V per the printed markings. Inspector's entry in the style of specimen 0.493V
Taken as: 5V
